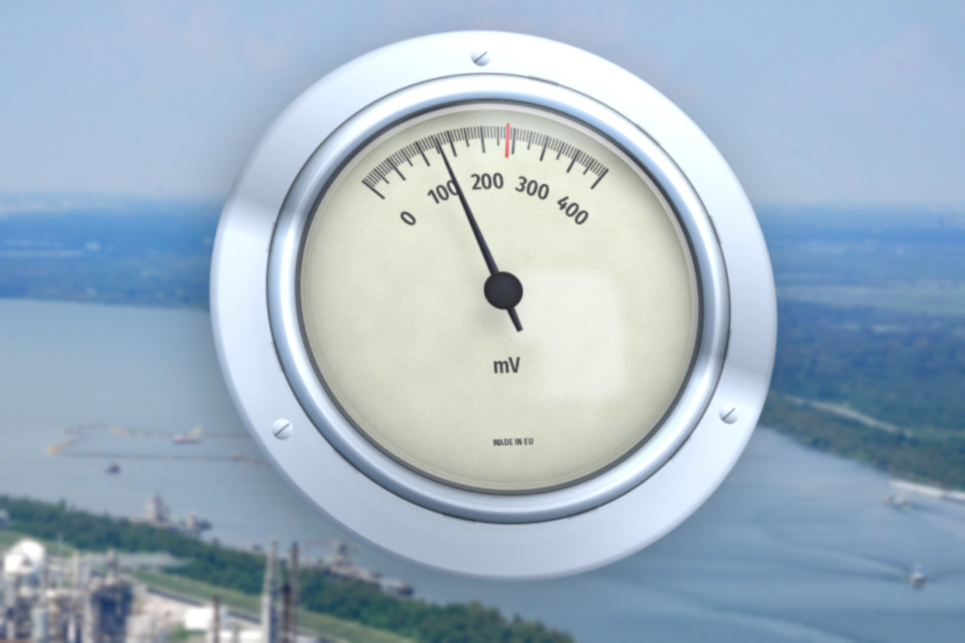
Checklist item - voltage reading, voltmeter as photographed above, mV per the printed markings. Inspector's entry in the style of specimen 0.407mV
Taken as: 125mV
